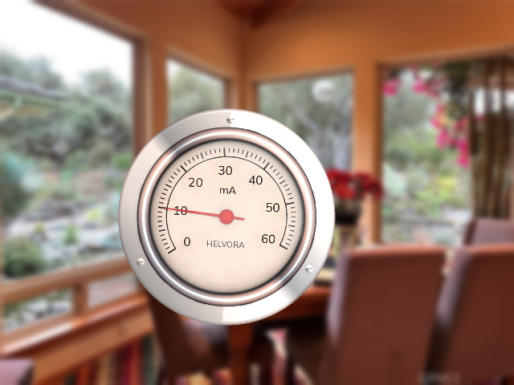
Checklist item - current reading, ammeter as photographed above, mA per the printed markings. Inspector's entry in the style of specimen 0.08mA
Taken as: 10mA
